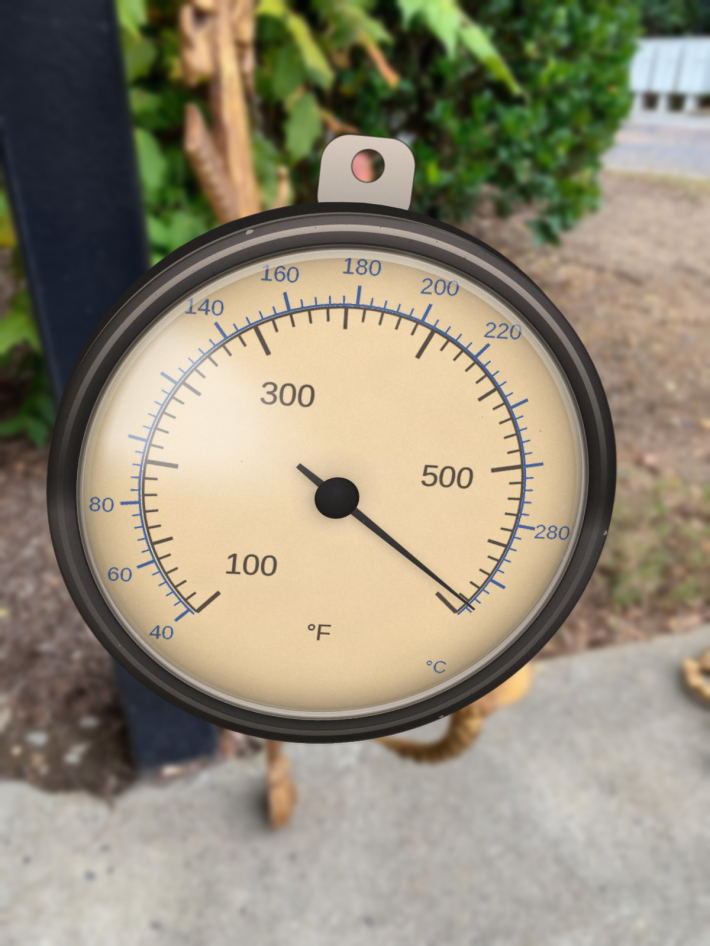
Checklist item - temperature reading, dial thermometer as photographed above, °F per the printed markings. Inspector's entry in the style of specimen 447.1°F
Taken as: 590°F
